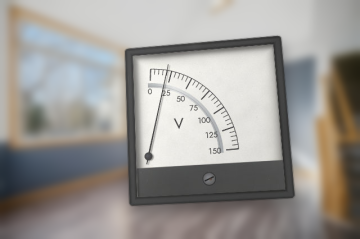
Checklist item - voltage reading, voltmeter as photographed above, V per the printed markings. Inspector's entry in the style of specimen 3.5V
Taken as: 20V
